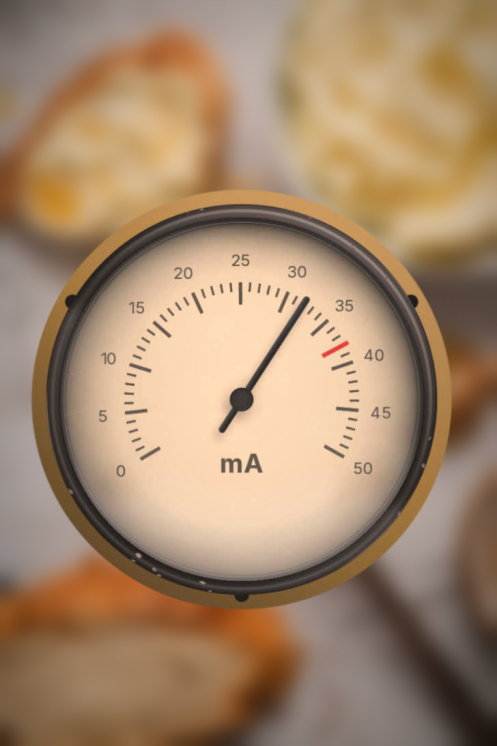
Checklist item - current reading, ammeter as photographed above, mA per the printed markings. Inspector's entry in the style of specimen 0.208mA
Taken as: 32mA
